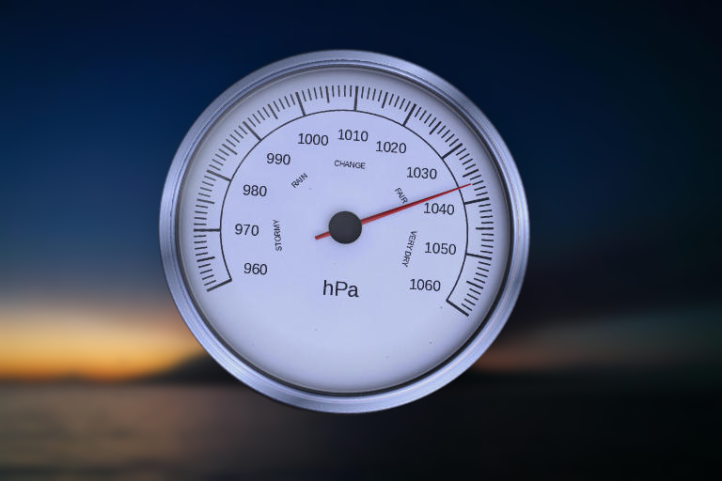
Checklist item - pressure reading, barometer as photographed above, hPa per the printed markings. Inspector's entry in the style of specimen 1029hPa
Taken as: 1037hPa
